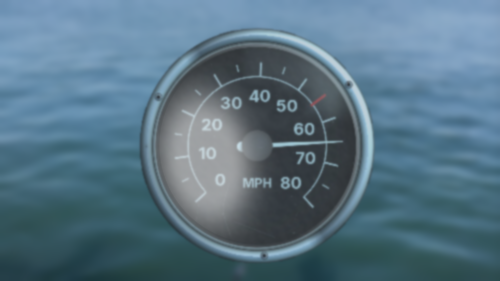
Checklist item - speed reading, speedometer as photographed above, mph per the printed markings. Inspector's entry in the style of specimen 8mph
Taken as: 65mph
